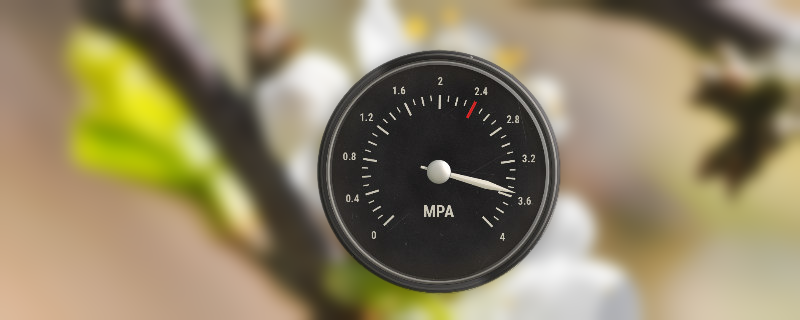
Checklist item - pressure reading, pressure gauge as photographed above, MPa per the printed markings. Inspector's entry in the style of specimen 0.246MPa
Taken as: 3.55MPa
